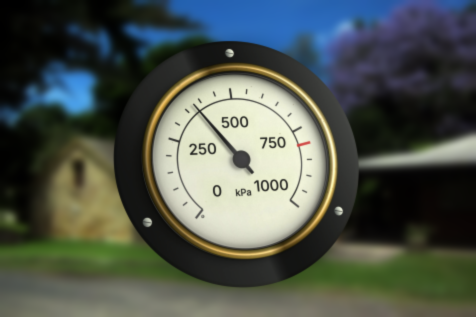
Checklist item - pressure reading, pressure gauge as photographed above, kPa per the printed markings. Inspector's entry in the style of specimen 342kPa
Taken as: 375kPa
